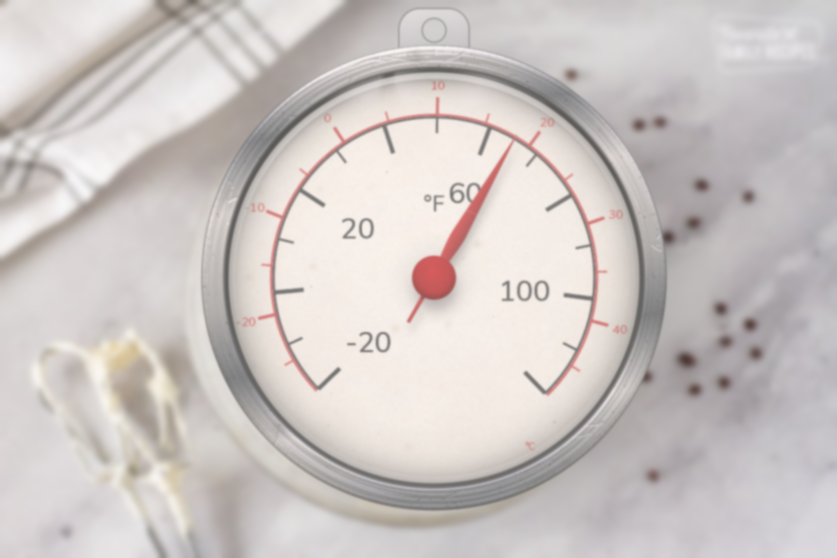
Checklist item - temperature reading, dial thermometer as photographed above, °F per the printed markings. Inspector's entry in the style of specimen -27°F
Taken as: 65°F
